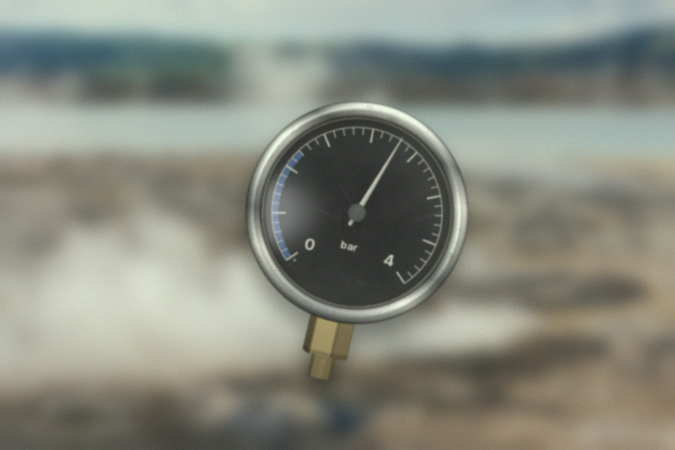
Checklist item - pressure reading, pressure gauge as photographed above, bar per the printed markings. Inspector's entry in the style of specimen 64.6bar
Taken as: 2.3bar
